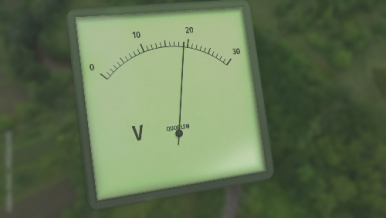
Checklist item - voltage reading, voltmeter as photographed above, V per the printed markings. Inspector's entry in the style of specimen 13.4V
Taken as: 19V
